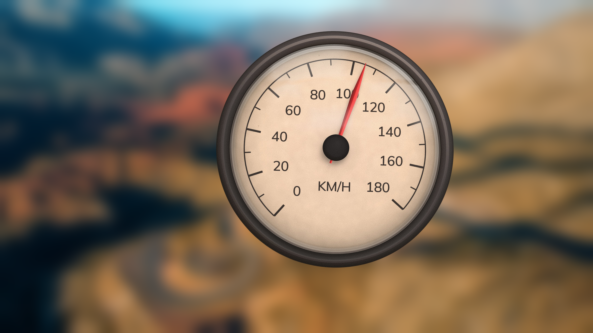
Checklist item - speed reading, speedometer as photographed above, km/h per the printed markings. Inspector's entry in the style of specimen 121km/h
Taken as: 105km/h
